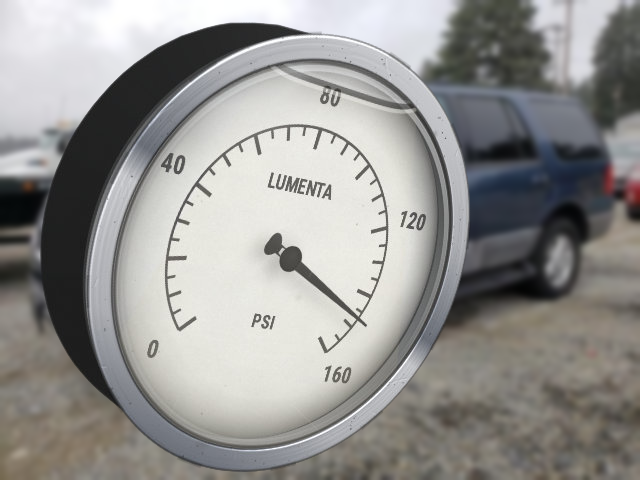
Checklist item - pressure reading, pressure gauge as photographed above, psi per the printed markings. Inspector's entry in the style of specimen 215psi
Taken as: 147.5psi
